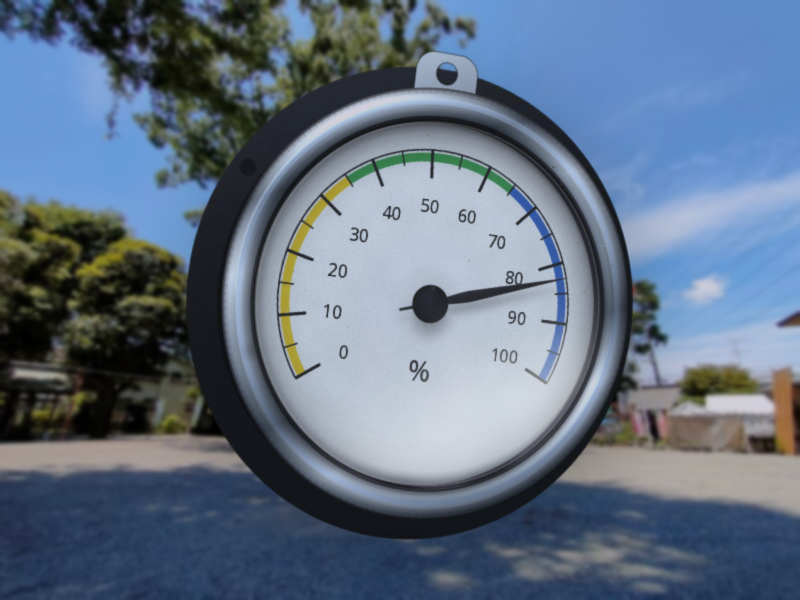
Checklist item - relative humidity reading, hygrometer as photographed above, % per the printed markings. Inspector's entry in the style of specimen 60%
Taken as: 82.5%
